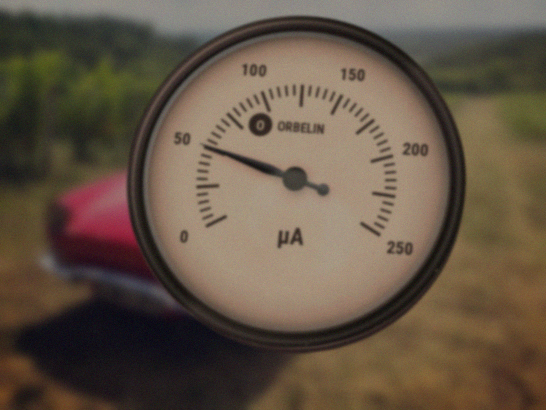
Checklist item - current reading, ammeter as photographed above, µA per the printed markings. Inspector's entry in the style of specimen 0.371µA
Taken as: 50µA
